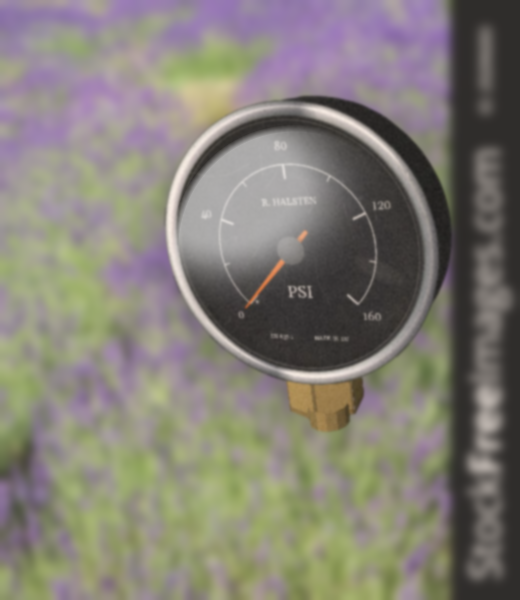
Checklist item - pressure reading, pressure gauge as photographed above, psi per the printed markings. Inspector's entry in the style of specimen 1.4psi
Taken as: 0psi
